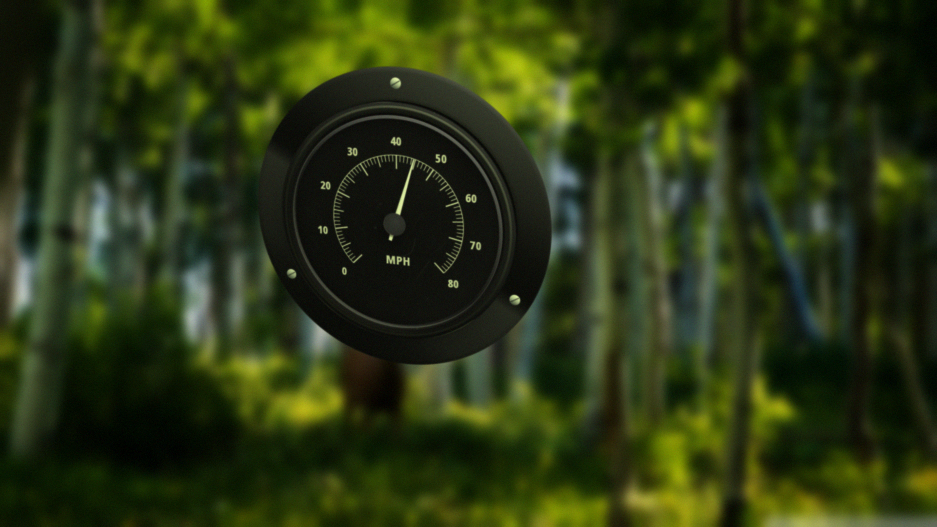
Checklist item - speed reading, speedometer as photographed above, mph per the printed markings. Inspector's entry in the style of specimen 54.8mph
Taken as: 45mph
